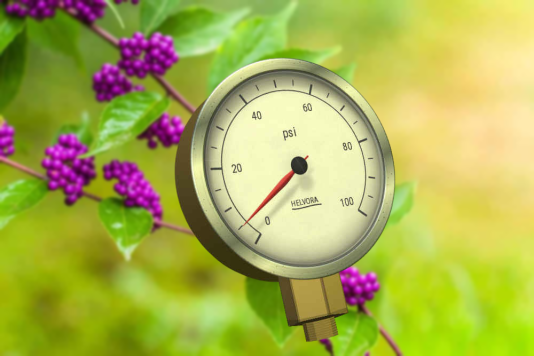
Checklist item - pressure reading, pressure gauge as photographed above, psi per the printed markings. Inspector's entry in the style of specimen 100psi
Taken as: 5psi
